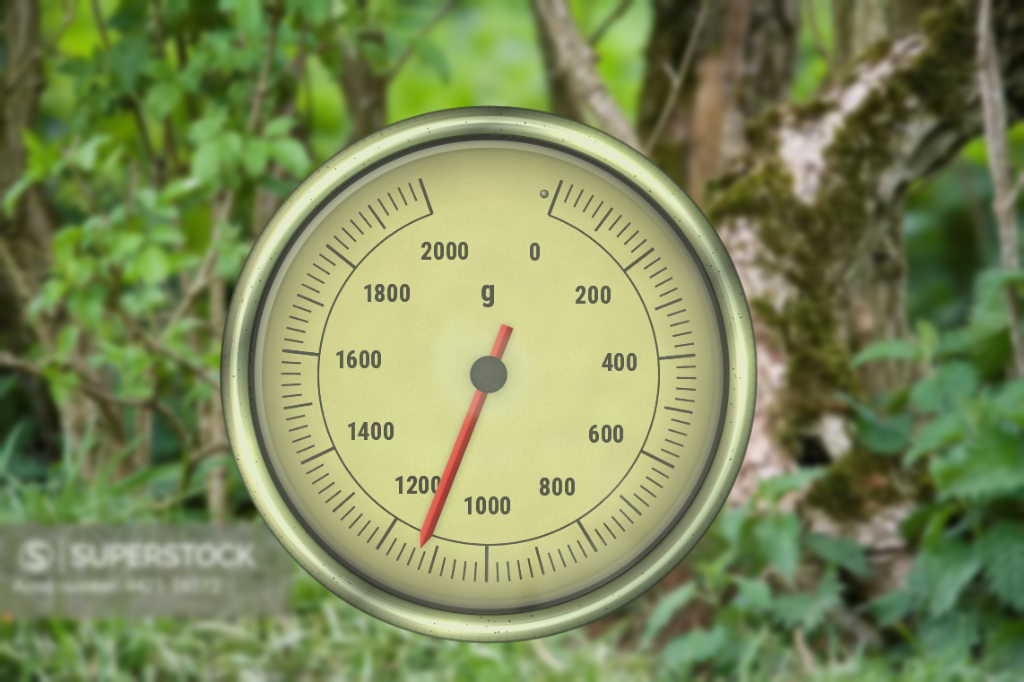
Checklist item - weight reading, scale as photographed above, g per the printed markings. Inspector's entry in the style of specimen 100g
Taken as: 1130g
